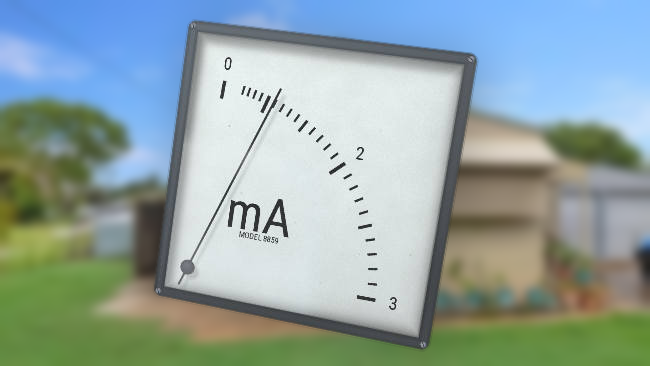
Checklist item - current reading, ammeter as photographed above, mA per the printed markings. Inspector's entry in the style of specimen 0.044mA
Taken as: 1.1mA
